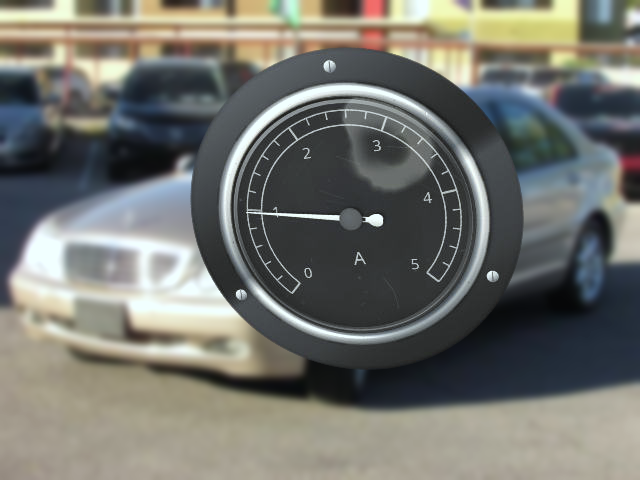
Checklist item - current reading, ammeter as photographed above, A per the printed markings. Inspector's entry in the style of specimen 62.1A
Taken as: 1A
